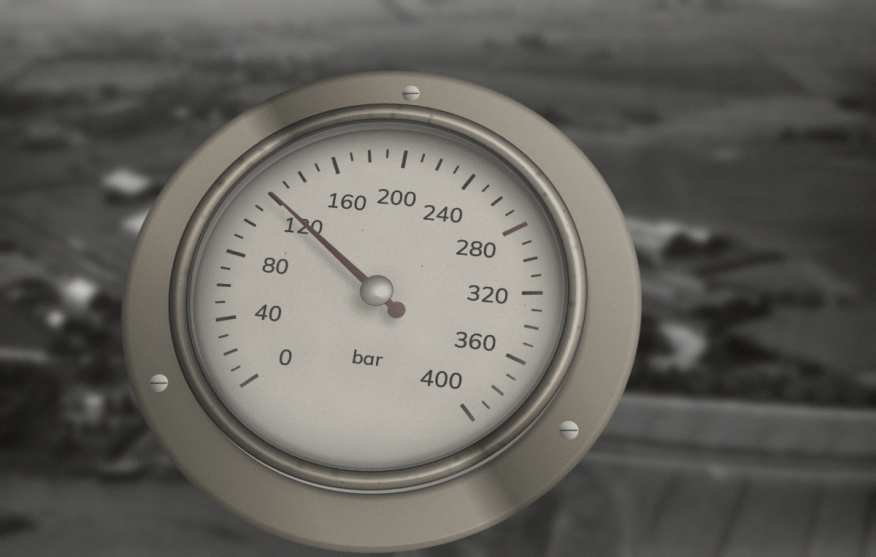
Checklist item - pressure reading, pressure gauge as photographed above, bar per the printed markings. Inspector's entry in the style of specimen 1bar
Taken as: 120bar
